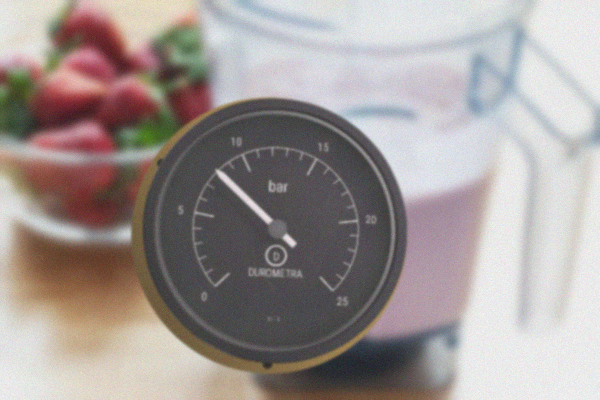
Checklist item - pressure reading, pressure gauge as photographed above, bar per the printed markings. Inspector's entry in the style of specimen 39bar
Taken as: 8bar
